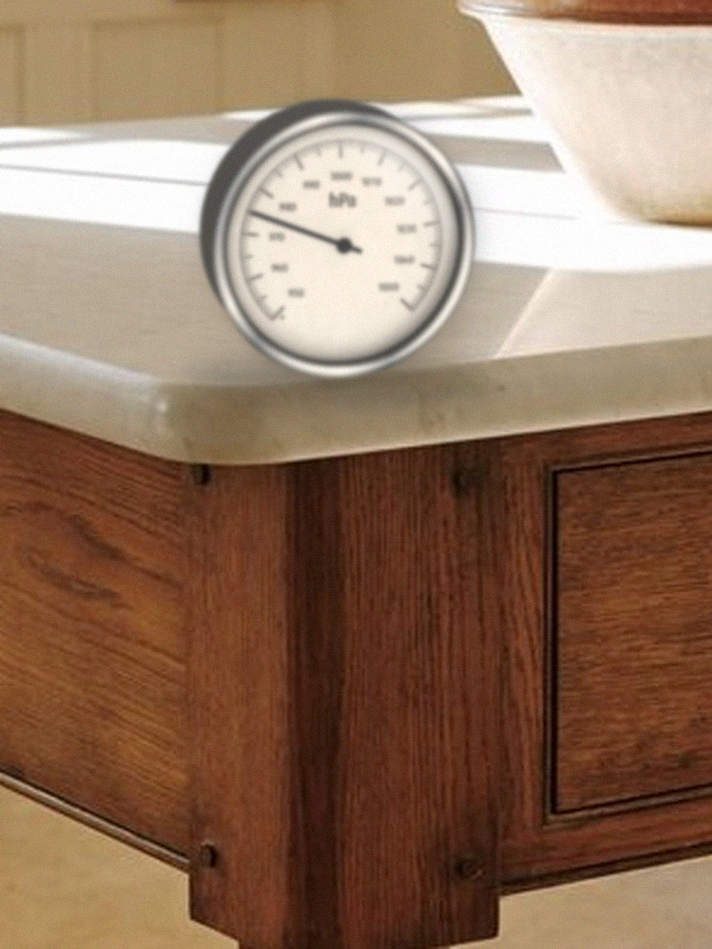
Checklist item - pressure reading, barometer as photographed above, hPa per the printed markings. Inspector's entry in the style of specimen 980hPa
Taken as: 975hPa
